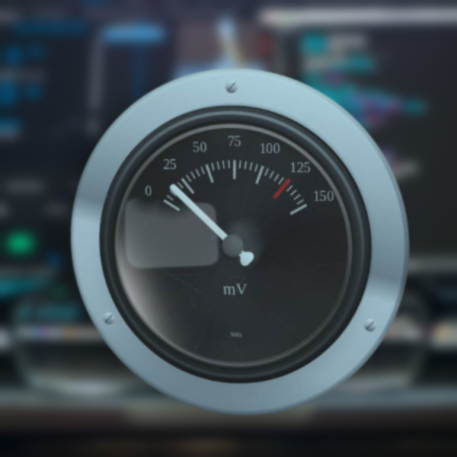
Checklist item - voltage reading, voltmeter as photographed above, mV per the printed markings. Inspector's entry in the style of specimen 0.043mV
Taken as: 15mV
